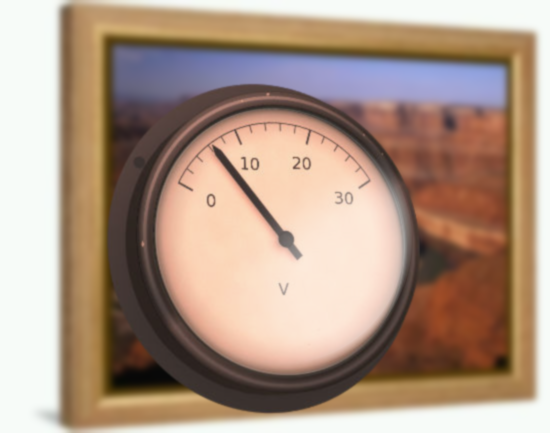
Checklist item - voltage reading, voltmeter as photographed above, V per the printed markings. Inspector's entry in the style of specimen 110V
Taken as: 6V
